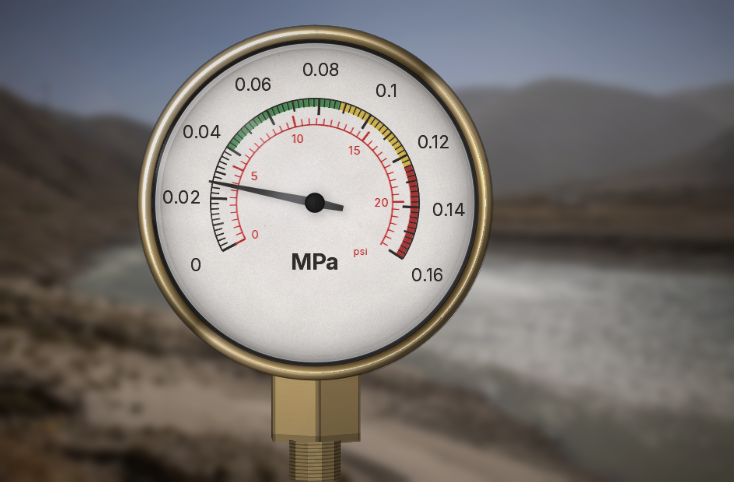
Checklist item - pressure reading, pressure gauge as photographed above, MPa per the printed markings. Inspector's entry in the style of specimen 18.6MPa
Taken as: 0.026MPa
